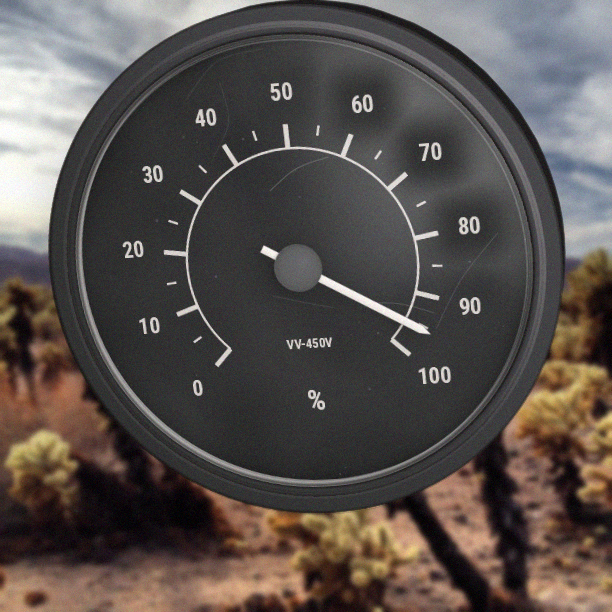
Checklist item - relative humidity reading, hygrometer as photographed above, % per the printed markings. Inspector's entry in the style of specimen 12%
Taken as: 95%
